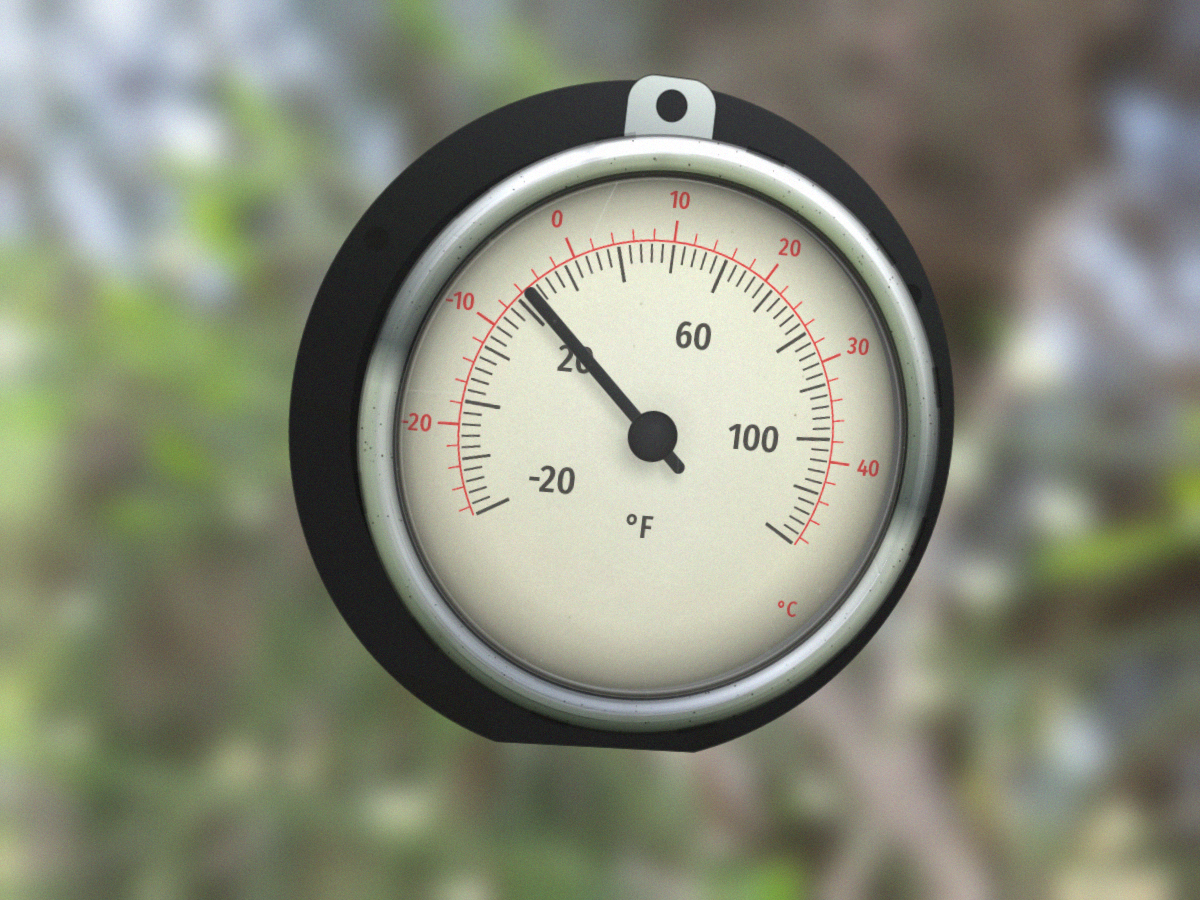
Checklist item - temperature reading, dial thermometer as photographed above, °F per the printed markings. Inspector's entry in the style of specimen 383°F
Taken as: 22°F
